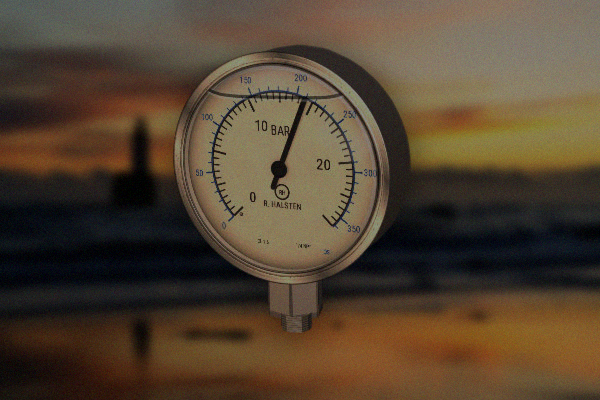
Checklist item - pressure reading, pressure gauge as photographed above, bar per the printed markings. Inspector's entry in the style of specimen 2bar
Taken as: 14.5bar
